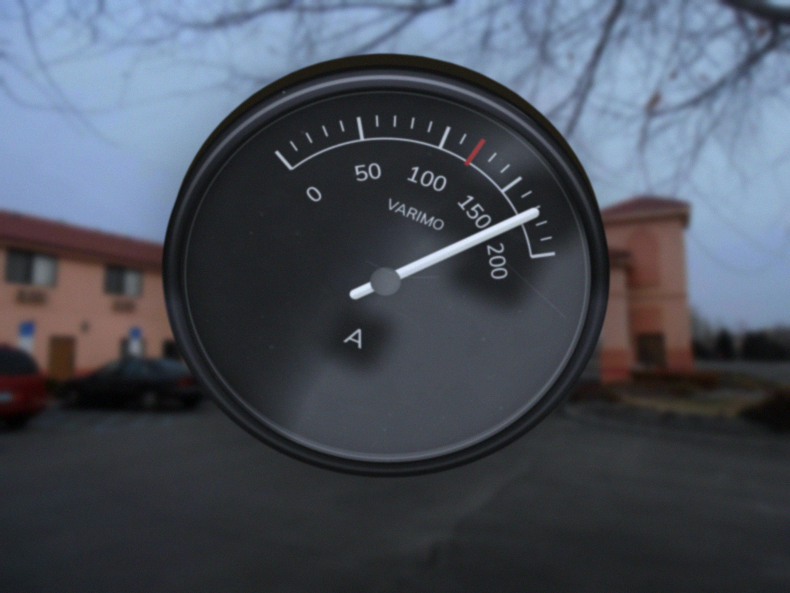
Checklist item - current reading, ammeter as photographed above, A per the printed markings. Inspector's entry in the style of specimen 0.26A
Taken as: 170A
